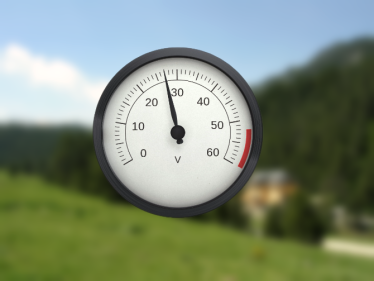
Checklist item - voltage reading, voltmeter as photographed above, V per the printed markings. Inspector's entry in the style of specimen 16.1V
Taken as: 27V
